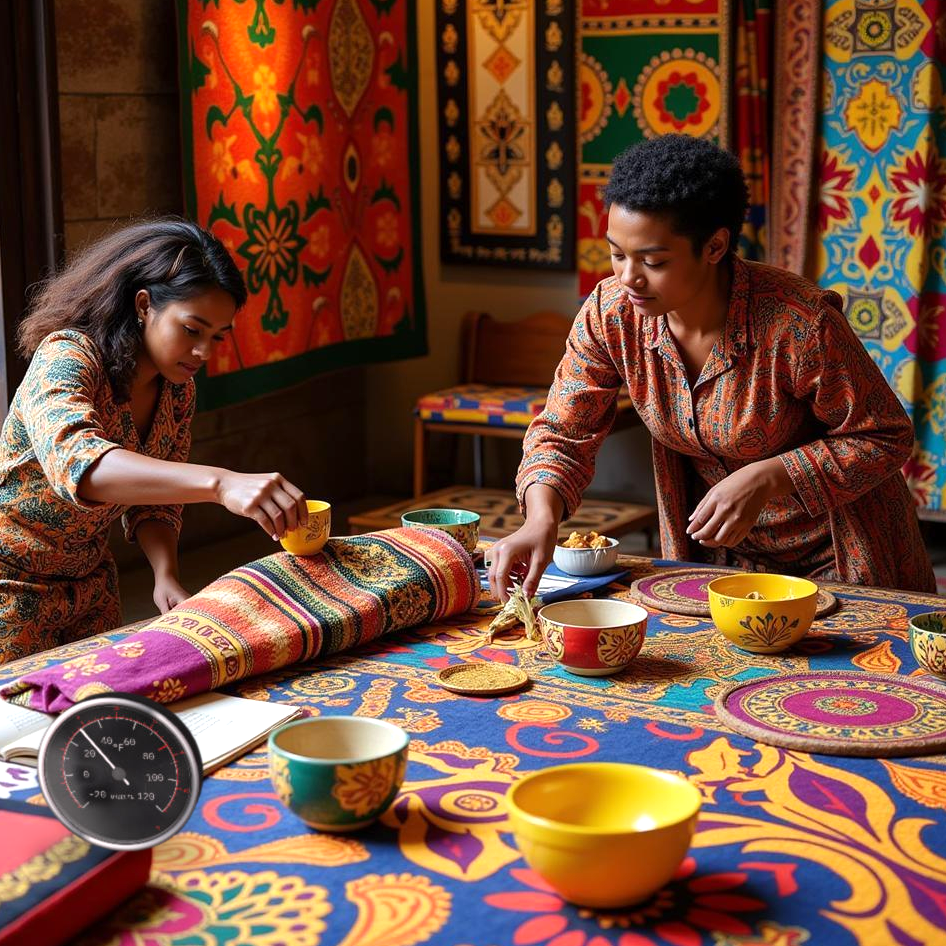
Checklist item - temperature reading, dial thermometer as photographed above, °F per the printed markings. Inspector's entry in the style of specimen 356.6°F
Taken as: 30°F
